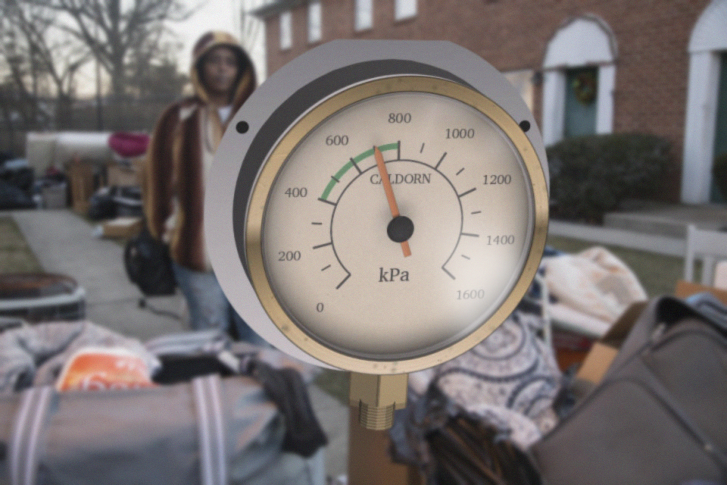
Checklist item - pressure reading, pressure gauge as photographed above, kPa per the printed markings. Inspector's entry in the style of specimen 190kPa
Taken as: 700kPa
